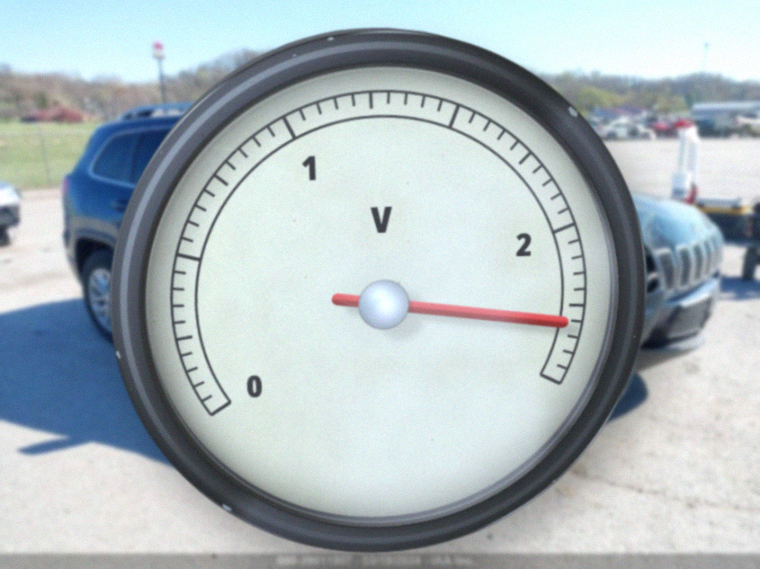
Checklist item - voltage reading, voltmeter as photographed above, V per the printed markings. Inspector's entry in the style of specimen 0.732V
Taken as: 2.3V
